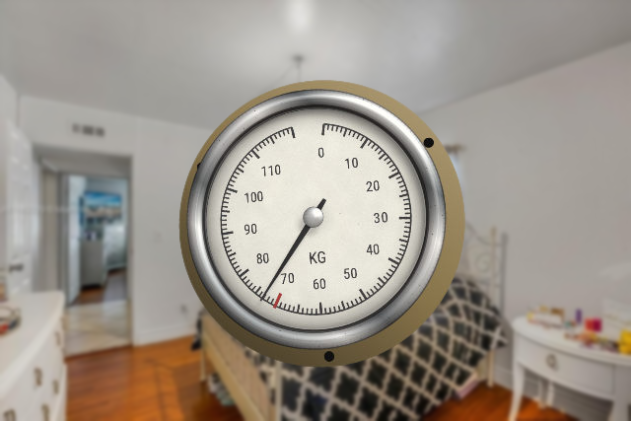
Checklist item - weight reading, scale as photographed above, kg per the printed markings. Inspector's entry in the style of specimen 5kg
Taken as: 73kg
